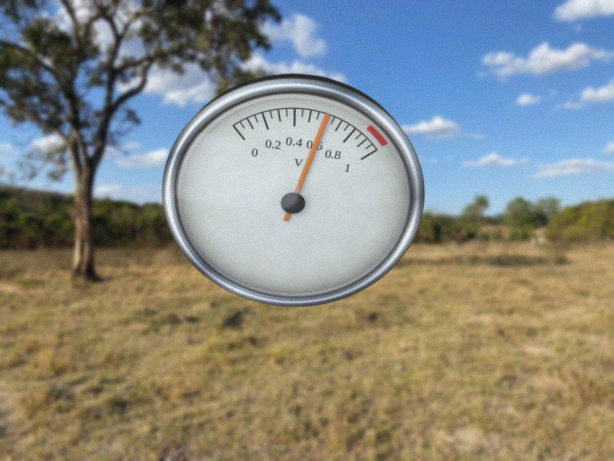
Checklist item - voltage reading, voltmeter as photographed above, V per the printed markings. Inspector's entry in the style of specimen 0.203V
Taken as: 0.6V
